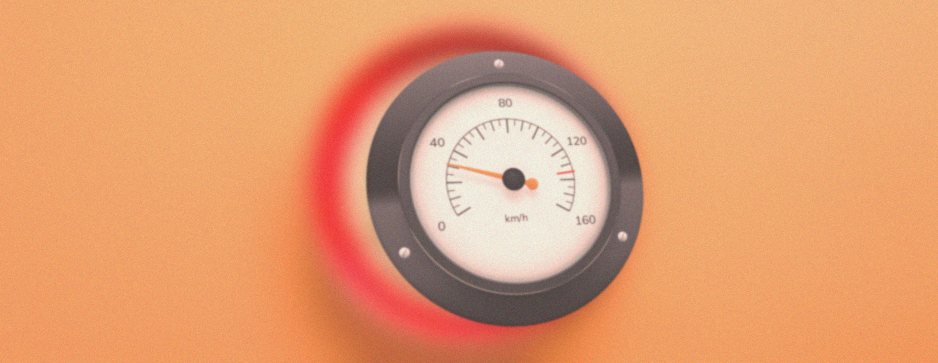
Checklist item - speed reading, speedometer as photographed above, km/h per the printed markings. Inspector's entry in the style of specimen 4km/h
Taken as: 30km/h
